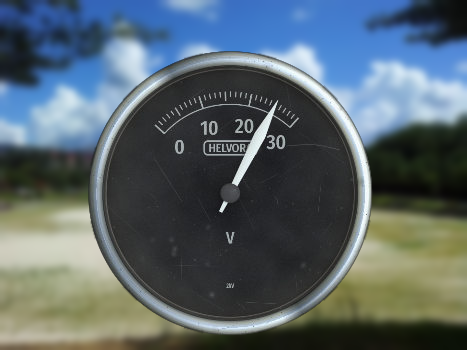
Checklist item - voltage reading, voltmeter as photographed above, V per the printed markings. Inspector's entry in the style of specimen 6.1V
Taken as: 25V
